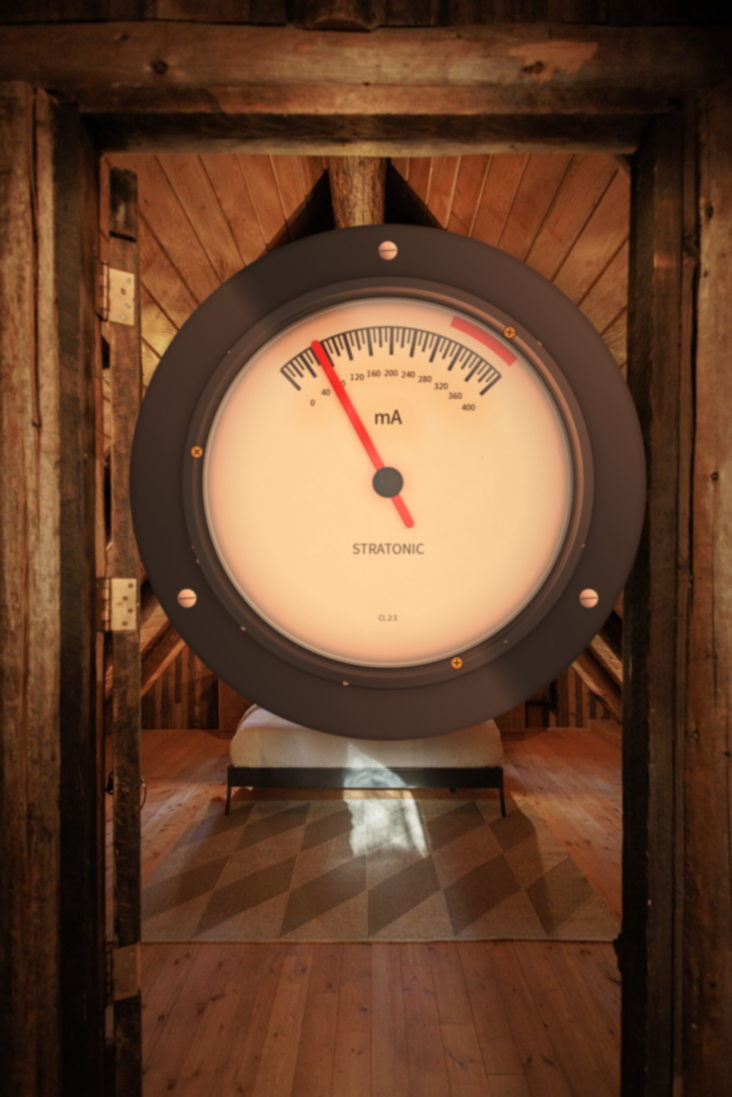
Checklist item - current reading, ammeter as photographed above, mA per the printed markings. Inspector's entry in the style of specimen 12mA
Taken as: 70mA
